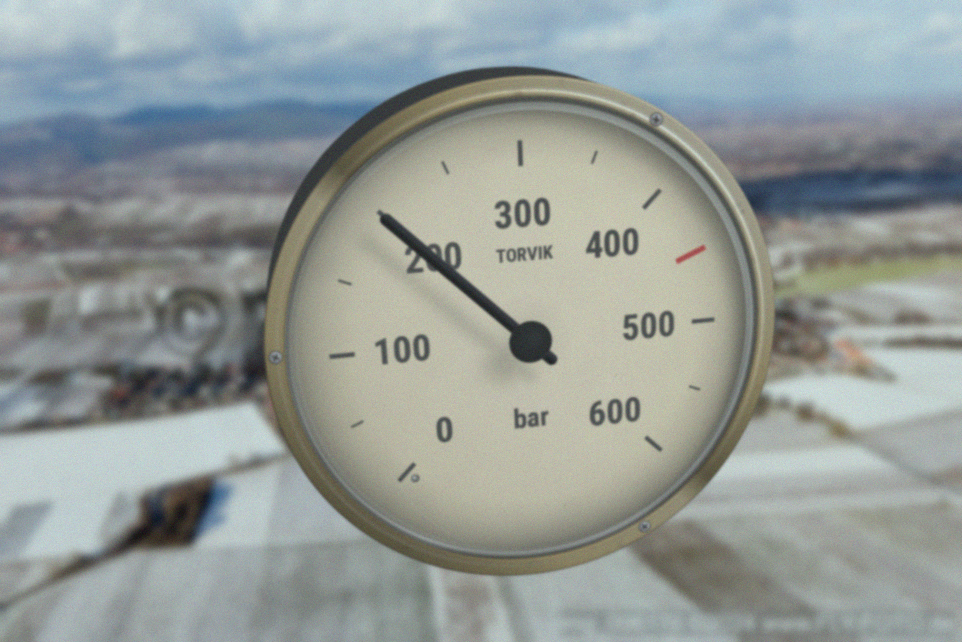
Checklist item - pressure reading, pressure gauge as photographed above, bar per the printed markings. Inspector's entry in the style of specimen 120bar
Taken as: 200bar
